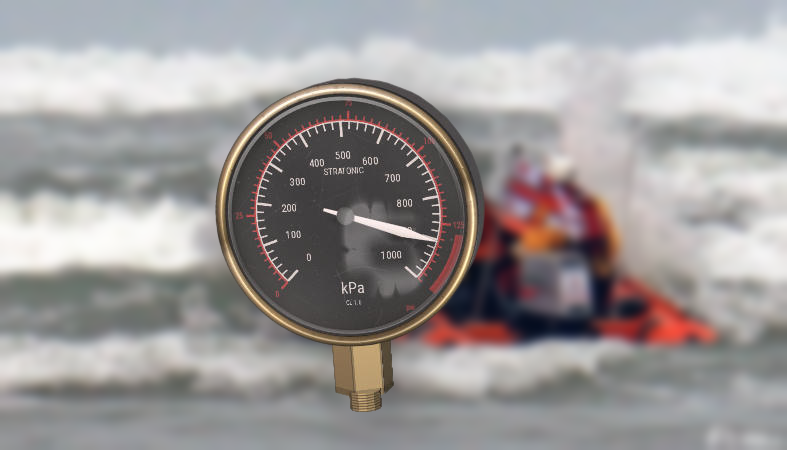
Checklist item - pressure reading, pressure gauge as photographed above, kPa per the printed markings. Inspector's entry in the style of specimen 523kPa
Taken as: 900kPa
